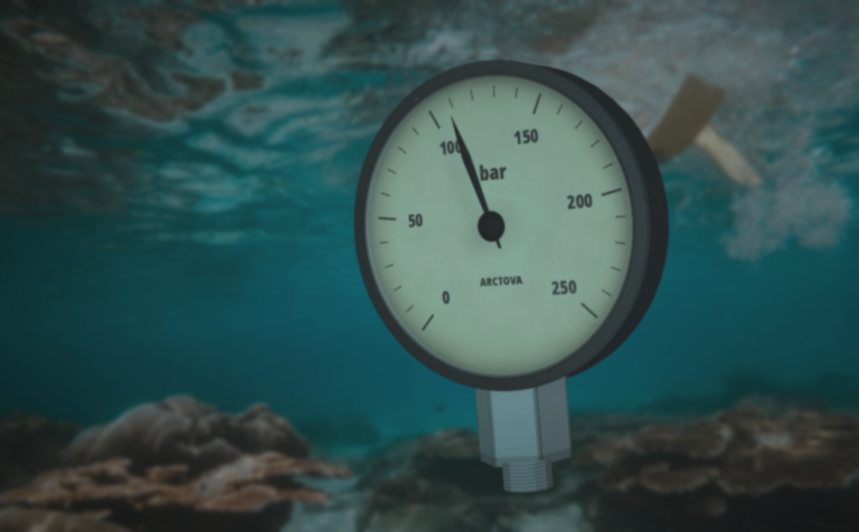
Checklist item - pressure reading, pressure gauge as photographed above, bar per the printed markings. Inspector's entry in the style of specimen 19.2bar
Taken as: 110bar
